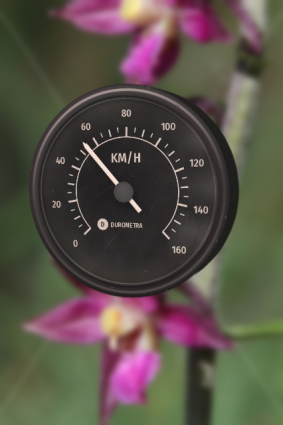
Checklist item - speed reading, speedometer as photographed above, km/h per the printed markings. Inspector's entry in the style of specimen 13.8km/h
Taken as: 55km/h
